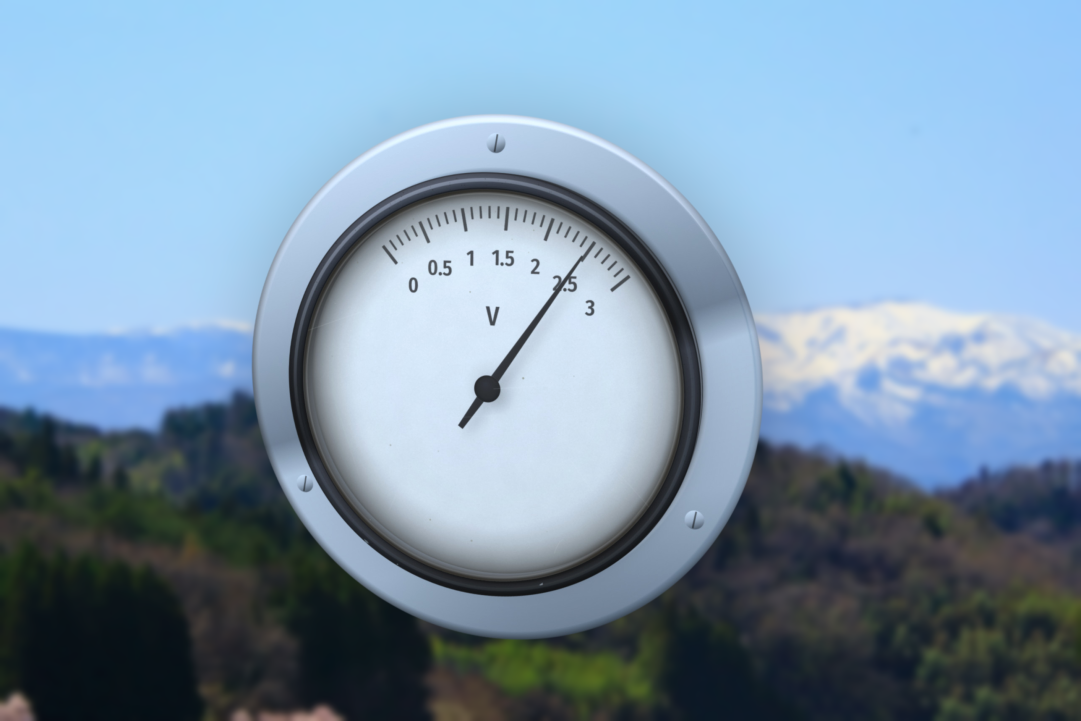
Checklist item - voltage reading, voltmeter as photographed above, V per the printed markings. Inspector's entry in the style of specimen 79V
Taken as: 2.5V
